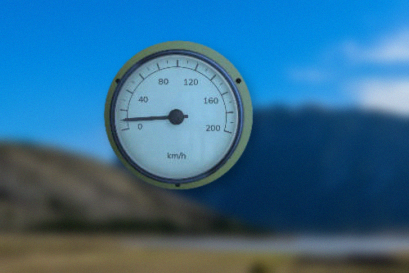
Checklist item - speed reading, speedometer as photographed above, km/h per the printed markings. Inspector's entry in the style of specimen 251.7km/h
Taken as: 10km/h
